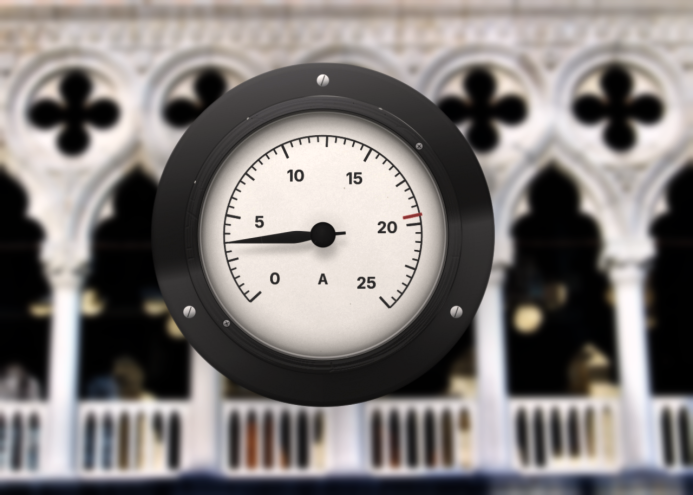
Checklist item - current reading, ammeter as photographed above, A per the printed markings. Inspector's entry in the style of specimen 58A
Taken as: 3.5A
